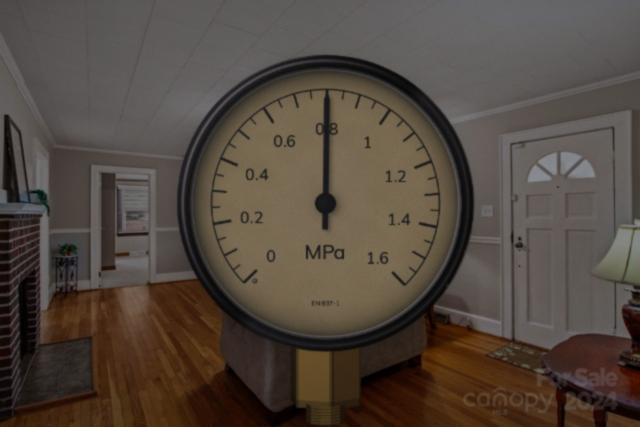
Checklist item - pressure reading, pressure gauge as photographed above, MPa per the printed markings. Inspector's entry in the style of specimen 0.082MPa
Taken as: 0.8MPa
